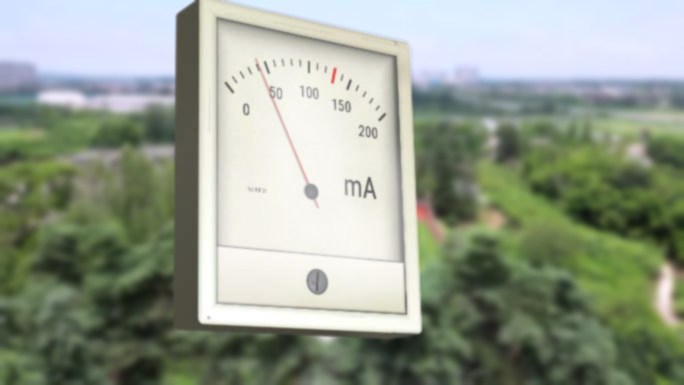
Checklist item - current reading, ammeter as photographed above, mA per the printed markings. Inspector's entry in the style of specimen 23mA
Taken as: 40mA
